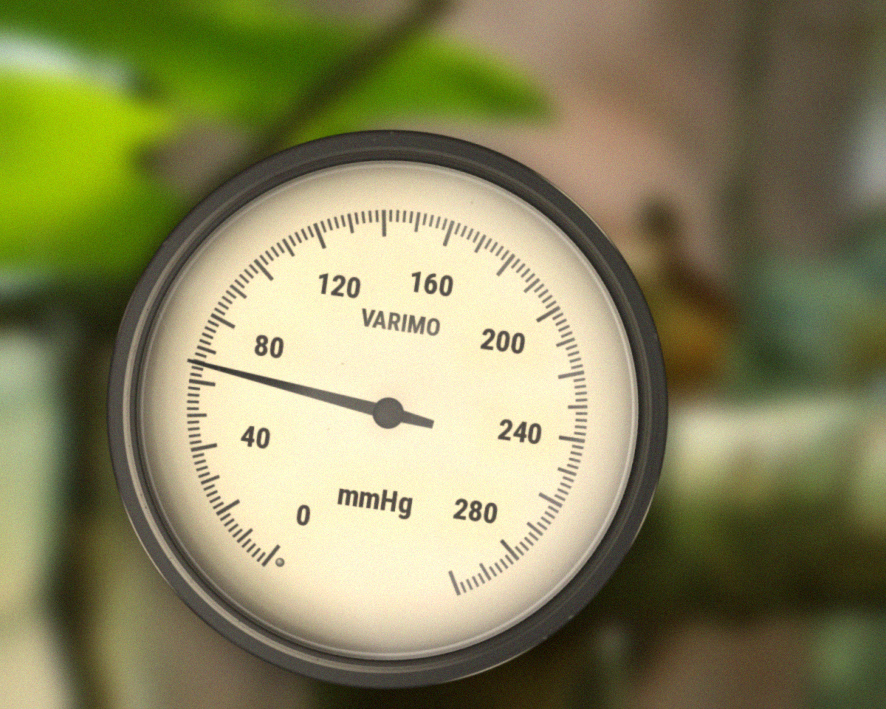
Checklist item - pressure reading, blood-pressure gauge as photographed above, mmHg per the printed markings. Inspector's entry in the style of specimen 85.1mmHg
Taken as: 66mmHg
